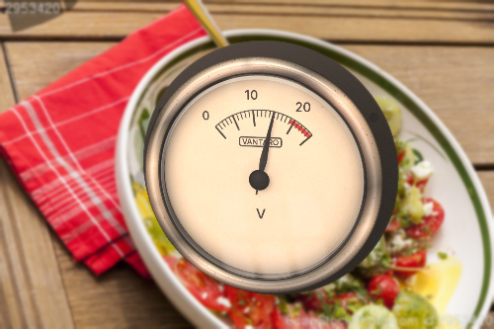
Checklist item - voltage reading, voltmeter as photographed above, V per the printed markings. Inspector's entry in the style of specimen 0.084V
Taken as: 15V
